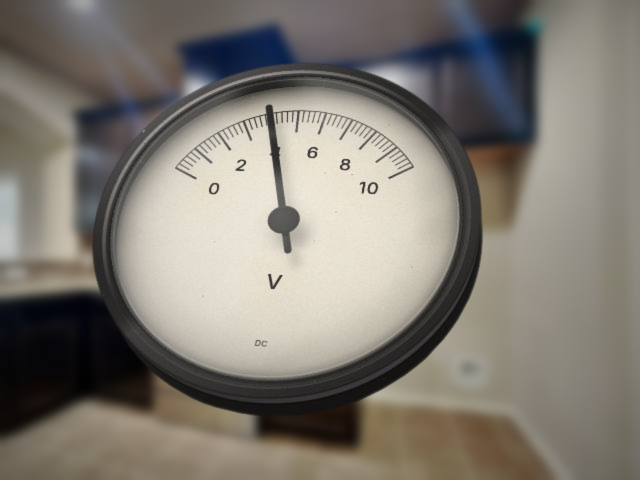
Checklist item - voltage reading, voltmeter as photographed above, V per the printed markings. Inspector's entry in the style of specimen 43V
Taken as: 4V
